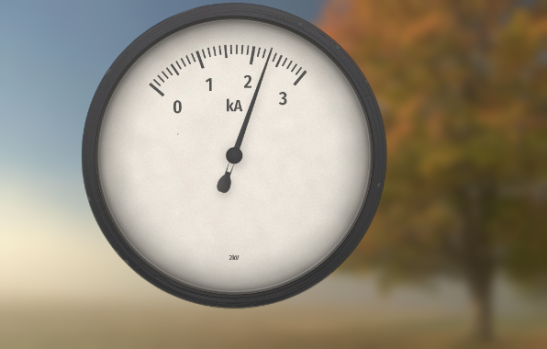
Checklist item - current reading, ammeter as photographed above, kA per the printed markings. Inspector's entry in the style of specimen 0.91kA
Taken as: 2.3kA
